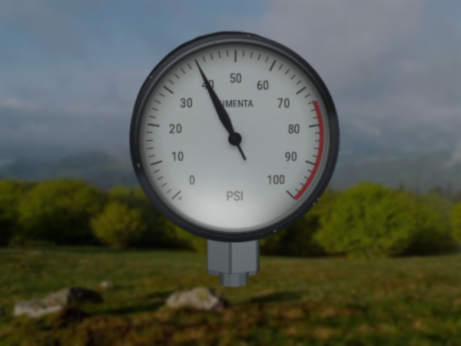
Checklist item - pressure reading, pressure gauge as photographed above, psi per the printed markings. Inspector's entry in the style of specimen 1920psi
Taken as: 40psi
